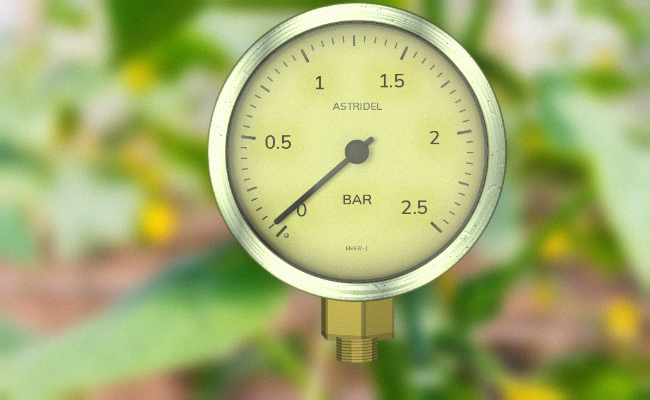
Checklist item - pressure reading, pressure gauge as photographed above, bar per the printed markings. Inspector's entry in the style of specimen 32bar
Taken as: 0.05bar
